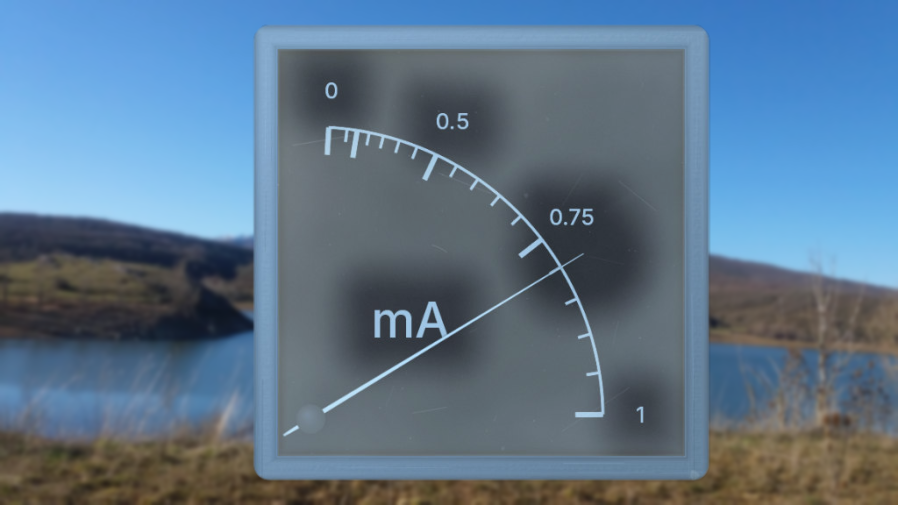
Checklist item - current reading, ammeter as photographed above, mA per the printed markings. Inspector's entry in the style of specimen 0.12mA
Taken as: 0.8mA
